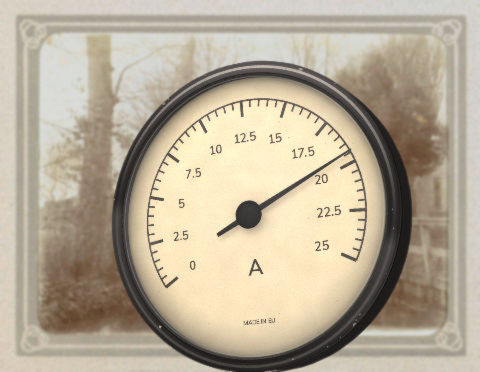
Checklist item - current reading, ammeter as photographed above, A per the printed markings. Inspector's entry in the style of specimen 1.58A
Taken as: 19.5A
